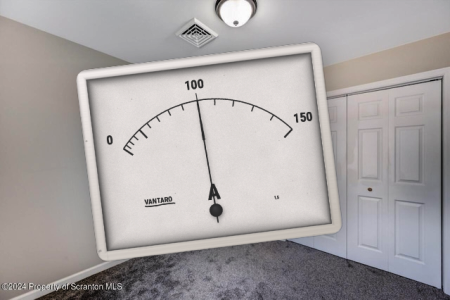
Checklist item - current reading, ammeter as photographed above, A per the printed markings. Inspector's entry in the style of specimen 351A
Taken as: 100A
